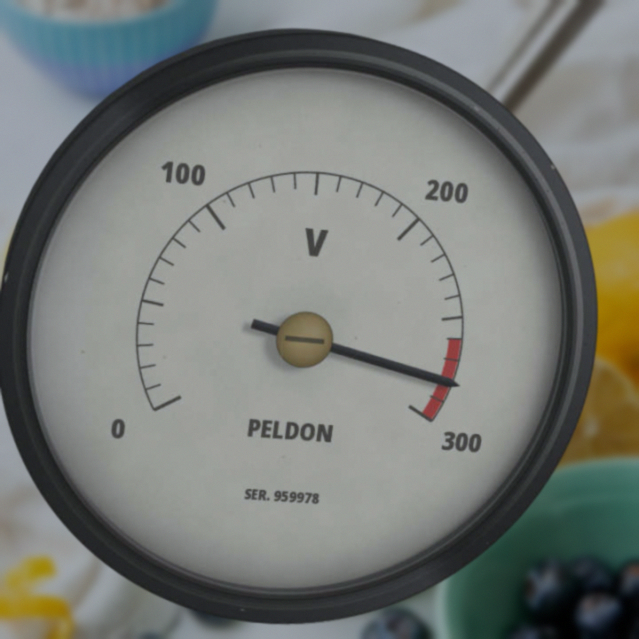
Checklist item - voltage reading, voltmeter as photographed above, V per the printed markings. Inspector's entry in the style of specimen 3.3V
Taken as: 280V
